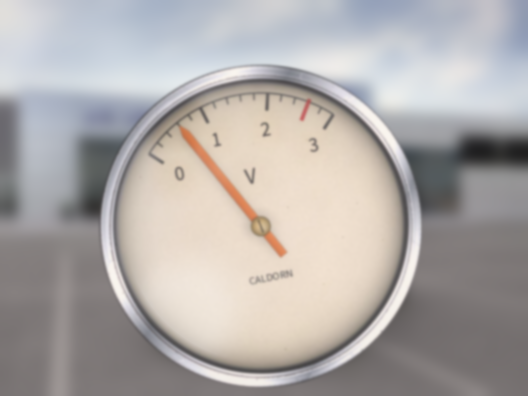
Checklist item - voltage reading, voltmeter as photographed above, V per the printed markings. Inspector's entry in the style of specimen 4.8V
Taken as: 0.6V
